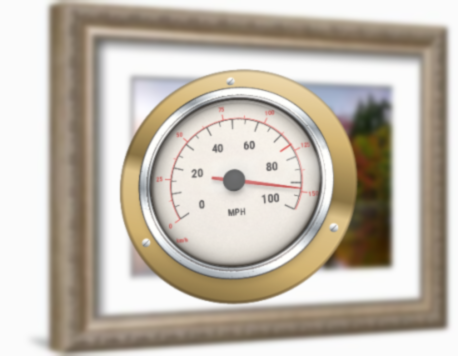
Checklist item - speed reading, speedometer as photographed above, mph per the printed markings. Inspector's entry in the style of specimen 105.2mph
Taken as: 92.5mph
